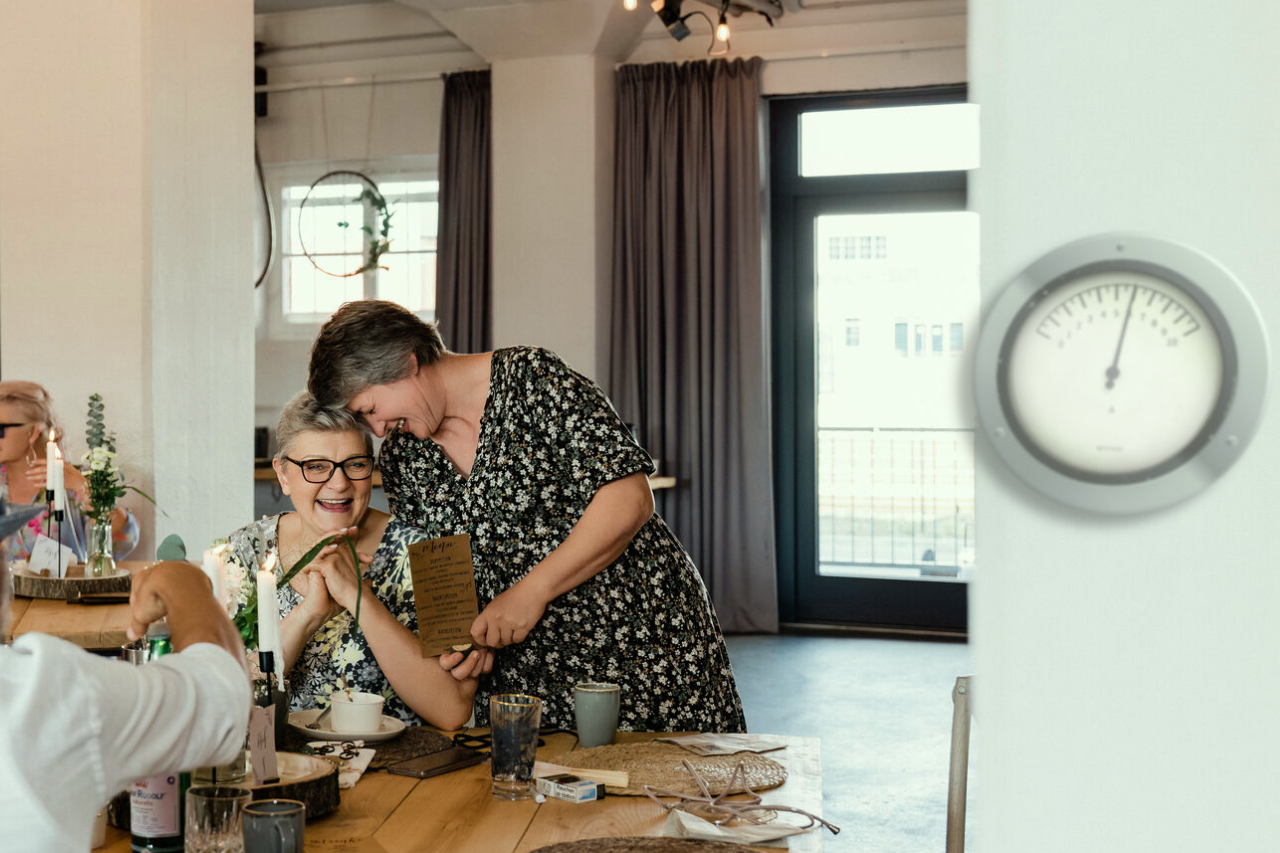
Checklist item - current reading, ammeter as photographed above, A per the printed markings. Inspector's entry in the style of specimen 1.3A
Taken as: 6A
